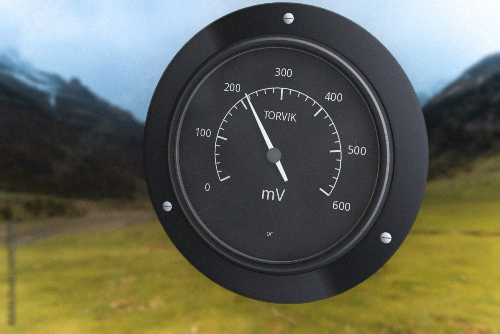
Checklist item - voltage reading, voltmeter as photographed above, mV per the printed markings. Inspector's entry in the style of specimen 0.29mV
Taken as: 220mV
